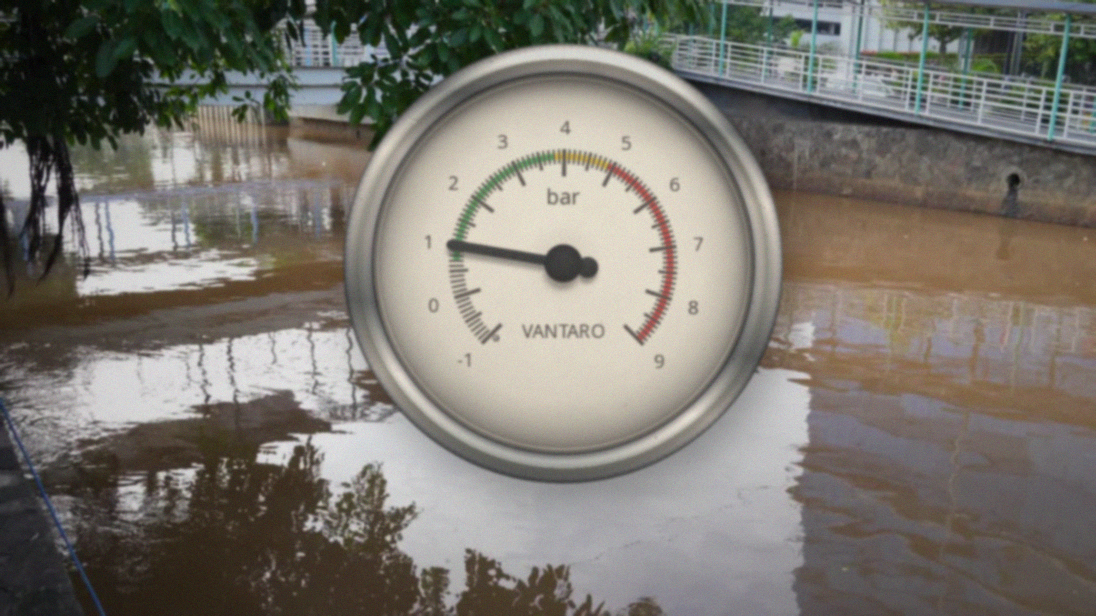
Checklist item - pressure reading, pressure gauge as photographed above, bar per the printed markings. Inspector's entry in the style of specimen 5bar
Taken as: 1bar
